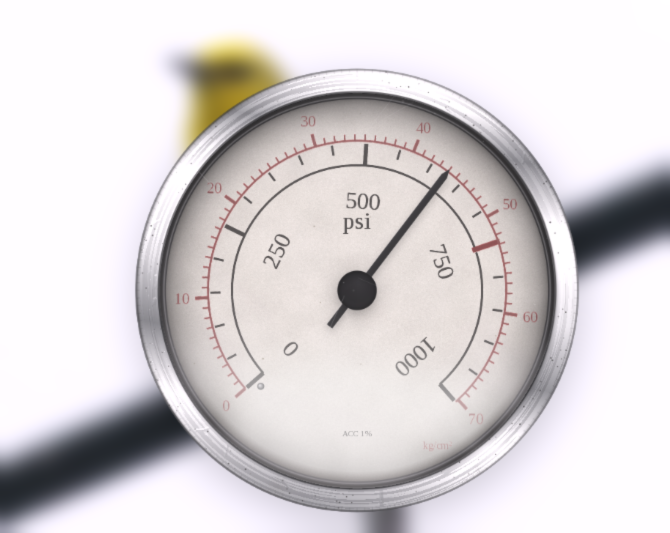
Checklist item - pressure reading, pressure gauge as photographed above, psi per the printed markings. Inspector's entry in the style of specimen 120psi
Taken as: 625psi
